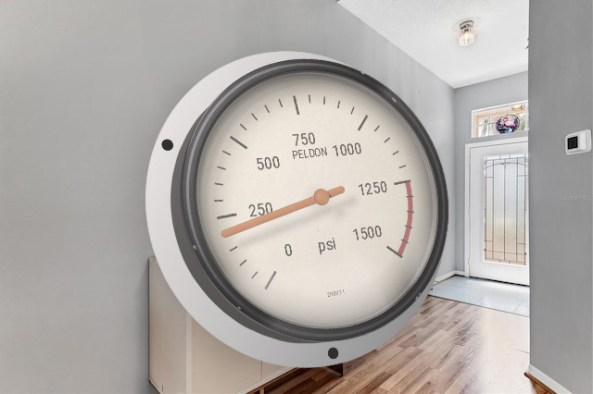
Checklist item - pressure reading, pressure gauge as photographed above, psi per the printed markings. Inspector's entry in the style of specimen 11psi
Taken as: 200psi
